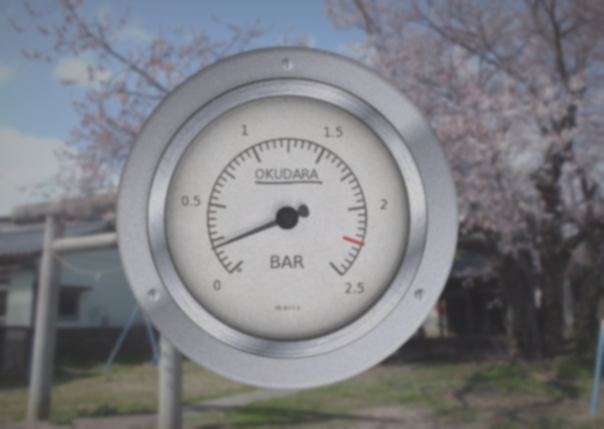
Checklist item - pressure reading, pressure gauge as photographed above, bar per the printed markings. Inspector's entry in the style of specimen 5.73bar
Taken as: 0.2bar
